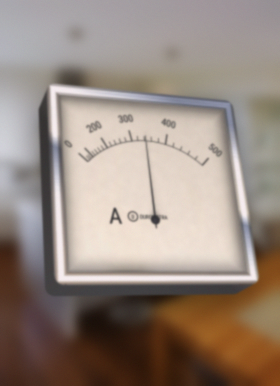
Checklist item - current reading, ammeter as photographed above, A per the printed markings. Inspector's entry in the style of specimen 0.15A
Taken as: 340A
